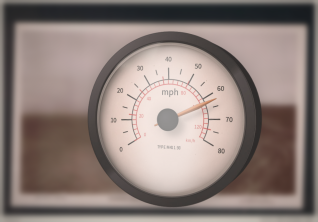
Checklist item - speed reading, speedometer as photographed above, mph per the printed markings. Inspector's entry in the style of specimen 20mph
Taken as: 62.5mph
